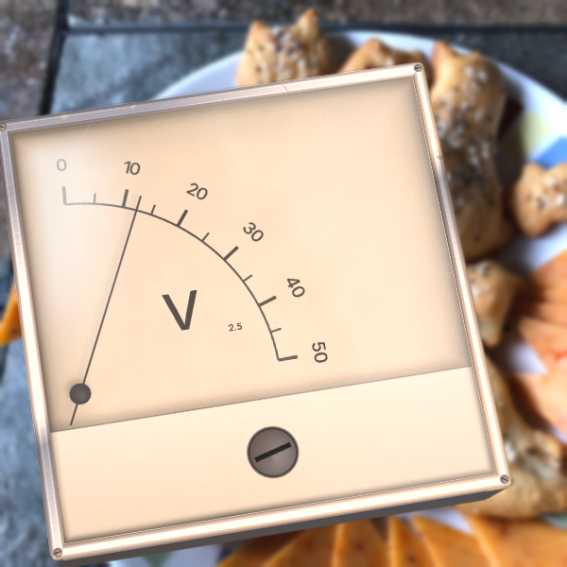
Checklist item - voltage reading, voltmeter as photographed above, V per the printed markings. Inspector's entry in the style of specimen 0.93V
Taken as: 12.5V
